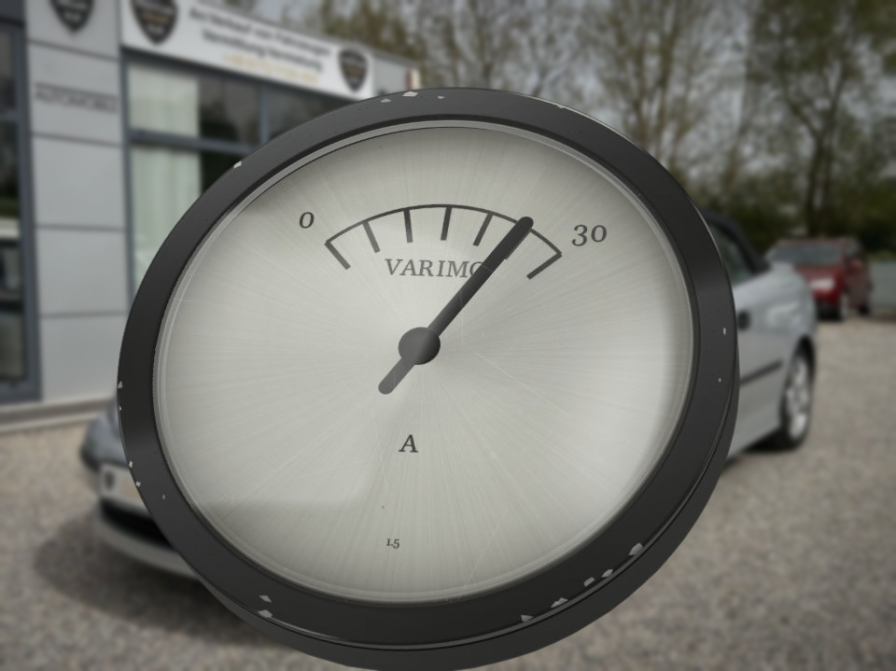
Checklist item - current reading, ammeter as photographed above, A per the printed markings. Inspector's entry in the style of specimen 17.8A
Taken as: 25A
